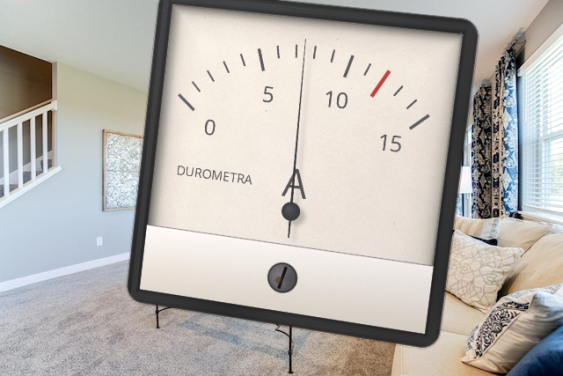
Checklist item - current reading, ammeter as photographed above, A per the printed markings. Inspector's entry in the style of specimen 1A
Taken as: 7.5A
